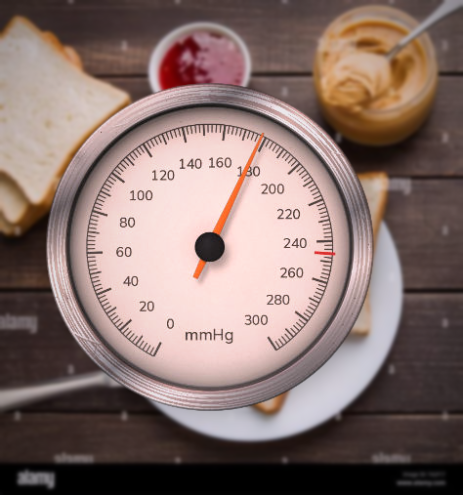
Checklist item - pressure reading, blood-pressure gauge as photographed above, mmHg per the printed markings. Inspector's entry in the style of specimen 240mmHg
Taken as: 178mmHg
